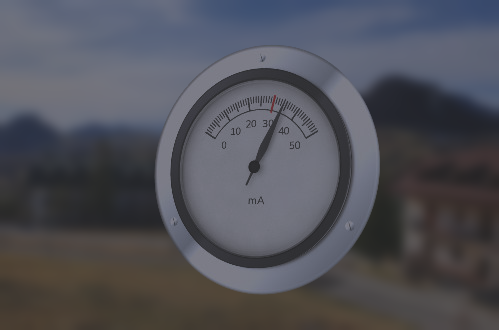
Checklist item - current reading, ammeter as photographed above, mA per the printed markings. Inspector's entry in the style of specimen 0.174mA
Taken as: 35mA
